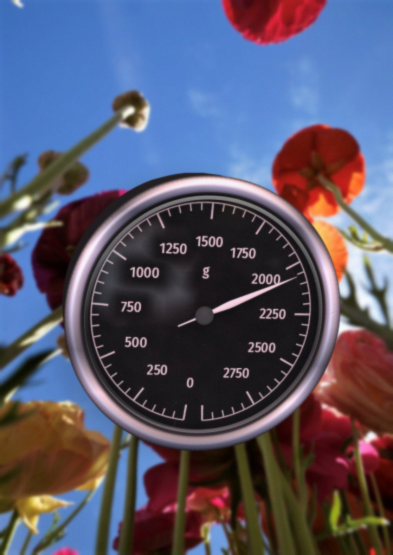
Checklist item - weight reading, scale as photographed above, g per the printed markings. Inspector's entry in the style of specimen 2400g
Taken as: 2050g
